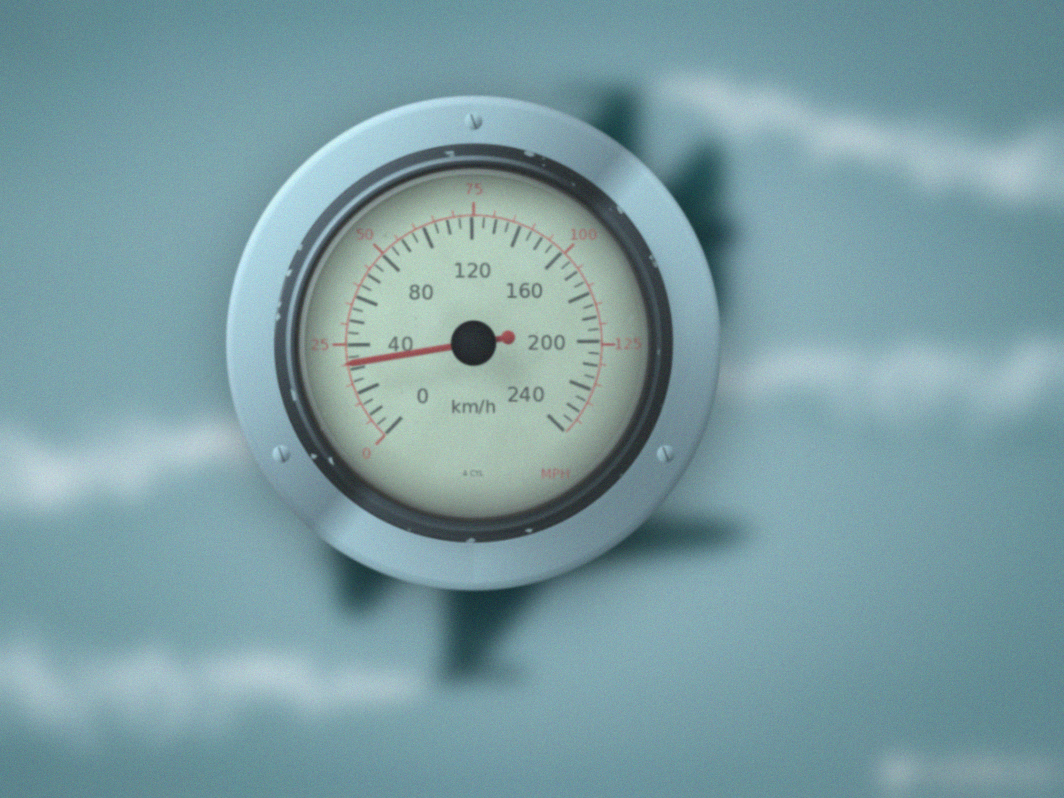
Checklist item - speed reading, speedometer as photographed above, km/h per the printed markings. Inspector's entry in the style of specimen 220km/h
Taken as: 32.5km/h
